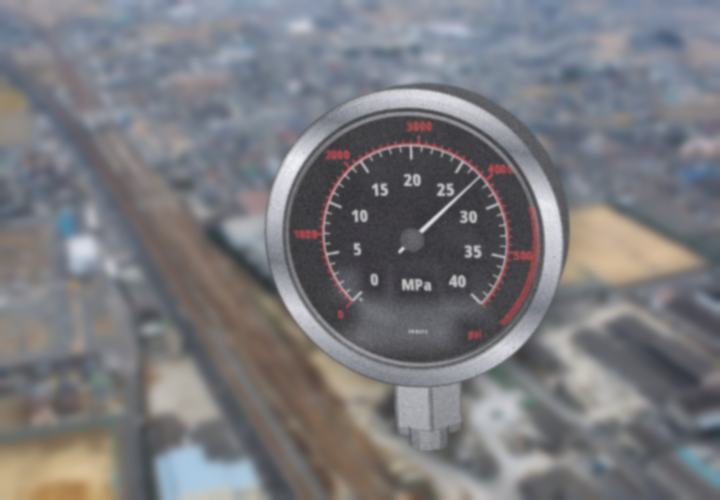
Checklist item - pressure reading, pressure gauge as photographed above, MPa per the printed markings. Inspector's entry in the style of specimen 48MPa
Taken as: 27MPa
